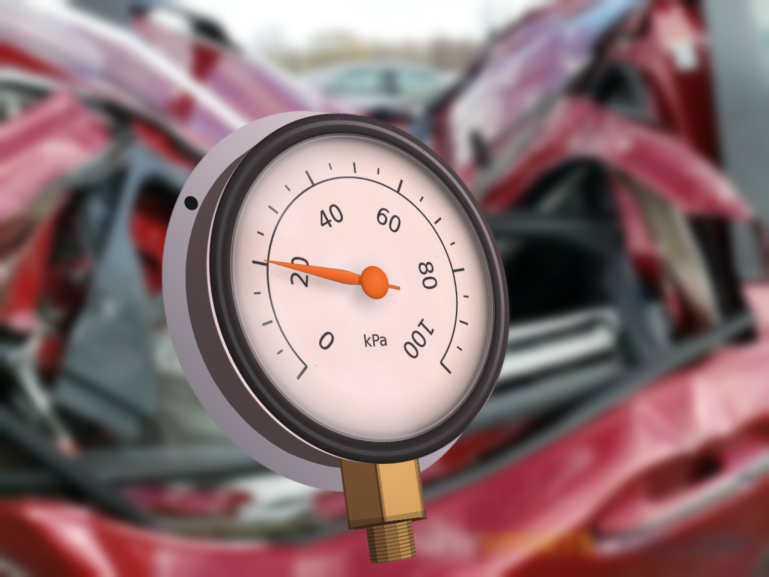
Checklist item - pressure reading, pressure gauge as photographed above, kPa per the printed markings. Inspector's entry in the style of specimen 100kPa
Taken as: 20kPa
